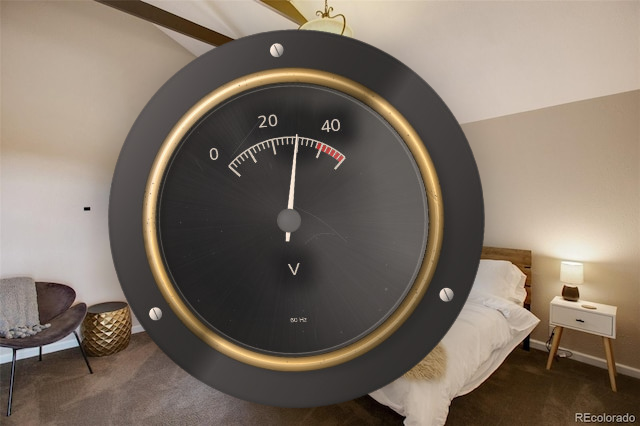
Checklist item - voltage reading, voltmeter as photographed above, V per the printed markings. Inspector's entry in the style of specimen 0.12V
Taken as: 30V
